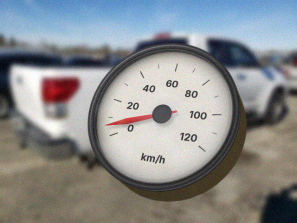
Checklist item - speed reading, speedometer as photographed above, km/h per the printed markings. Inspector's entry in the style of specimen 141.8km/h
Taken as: 5km/h
